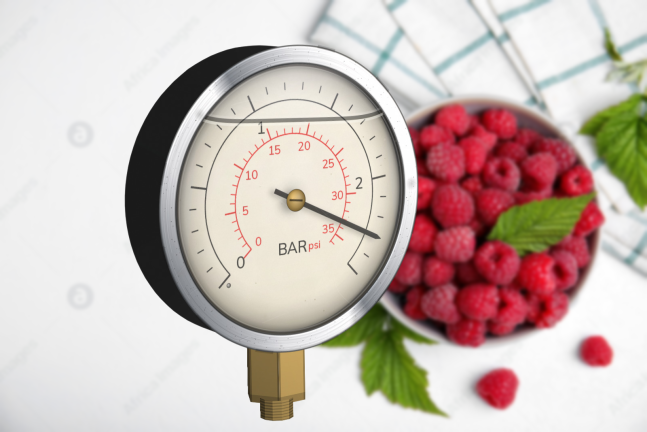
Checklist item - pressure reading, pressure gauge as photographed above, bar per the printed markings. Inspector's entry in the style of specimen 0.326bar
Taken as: 2.3bar
